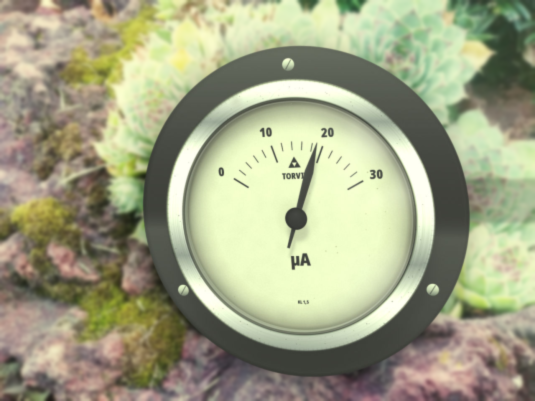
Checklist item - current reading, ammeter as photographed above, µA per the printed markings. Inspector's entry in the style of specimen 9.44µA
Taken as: 19µA
